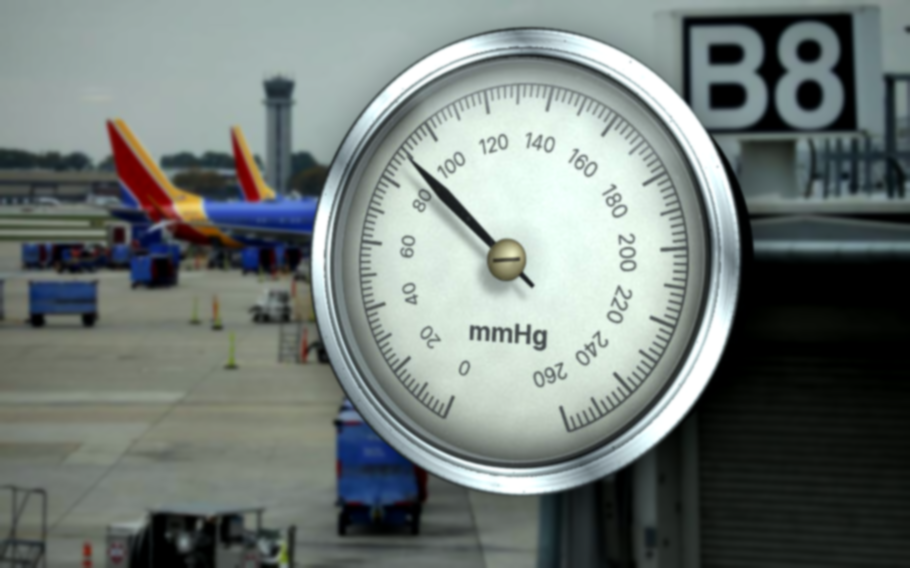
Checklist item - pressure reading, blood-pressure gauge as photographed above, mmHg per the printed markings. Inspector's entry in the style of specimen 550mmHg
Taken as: 90mmHg
